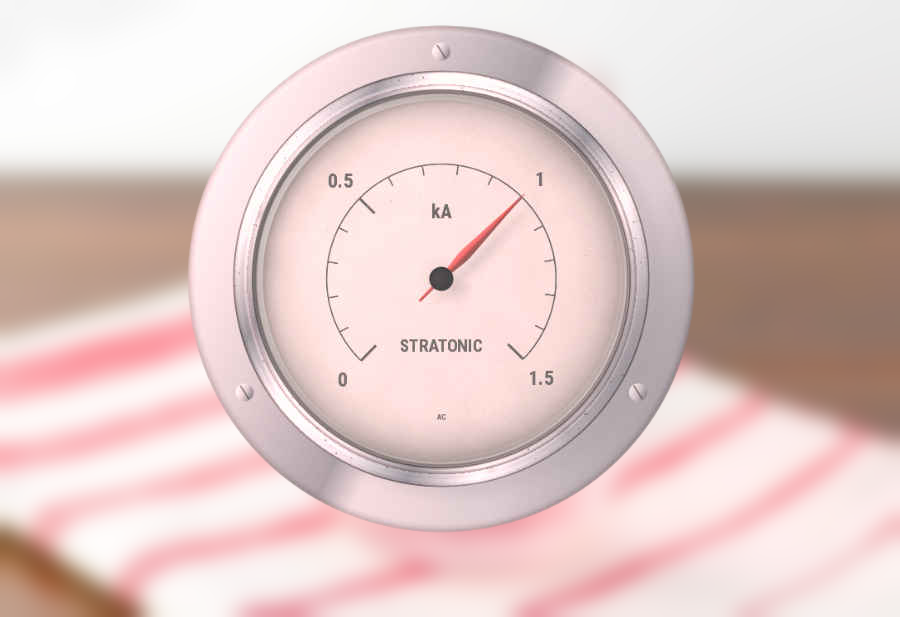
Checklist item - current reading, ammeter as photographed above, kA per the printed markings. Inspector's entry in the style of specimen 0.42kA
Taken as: 1kA
